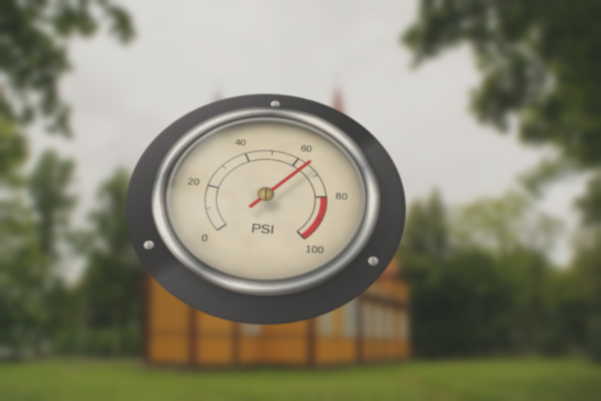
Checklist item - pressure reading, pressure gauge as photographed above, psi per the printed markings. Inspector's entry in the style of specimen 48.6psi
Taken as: 65psi
